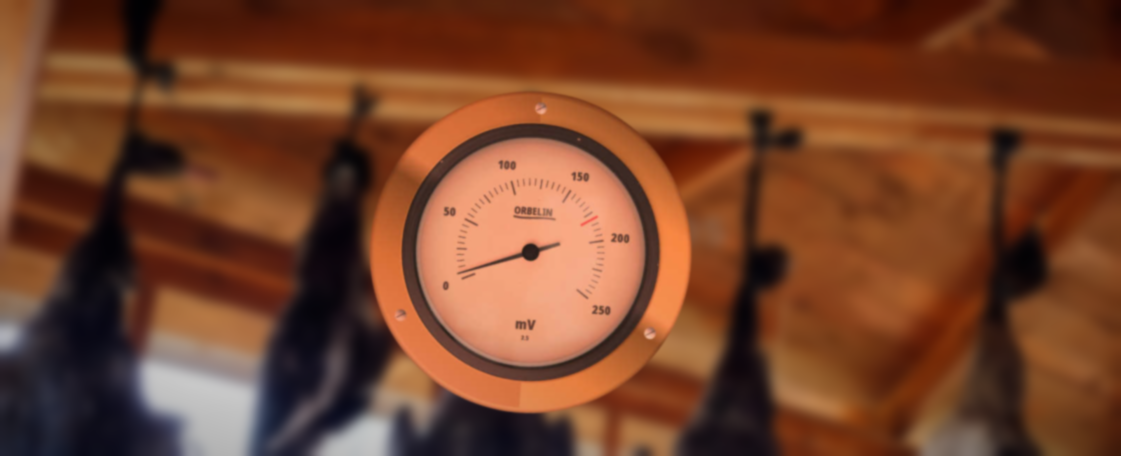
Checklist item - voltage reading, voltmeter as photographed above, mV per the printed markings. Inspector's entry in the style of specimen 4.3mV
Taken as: 5mV
